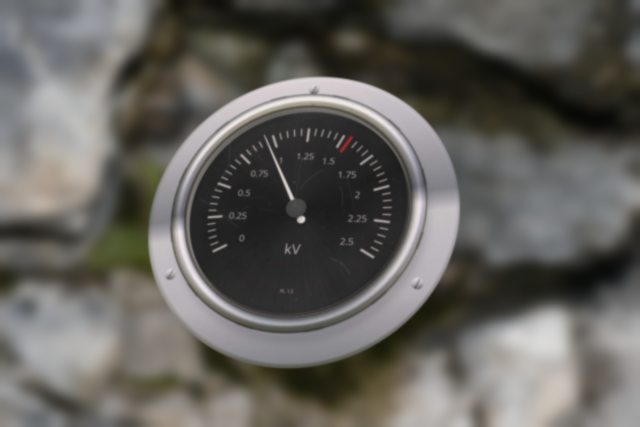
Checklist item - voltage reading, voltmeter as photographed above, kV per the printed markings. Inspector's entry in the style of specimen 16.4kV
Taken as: 0.95kV
